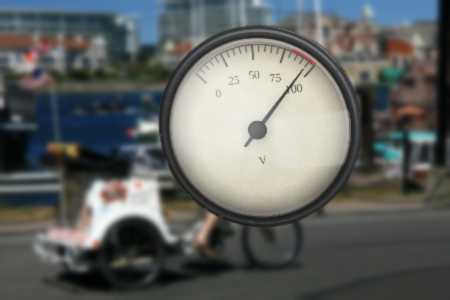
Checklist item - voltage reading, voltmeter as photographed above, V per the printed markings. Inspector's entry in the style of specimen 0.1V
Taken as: 95V
